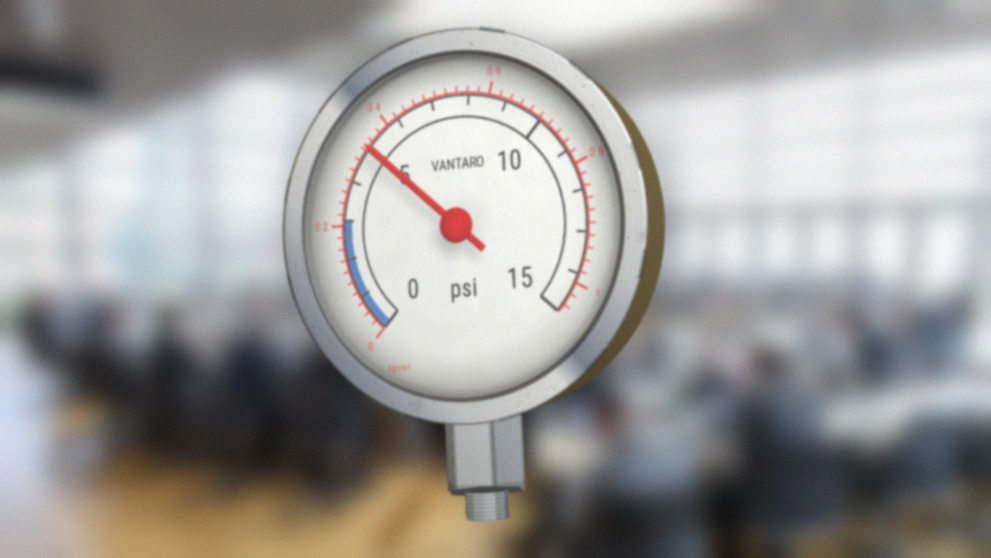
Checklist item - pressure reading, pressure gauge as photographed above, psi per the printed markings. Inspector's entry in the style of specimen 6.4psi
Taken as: 5psi
